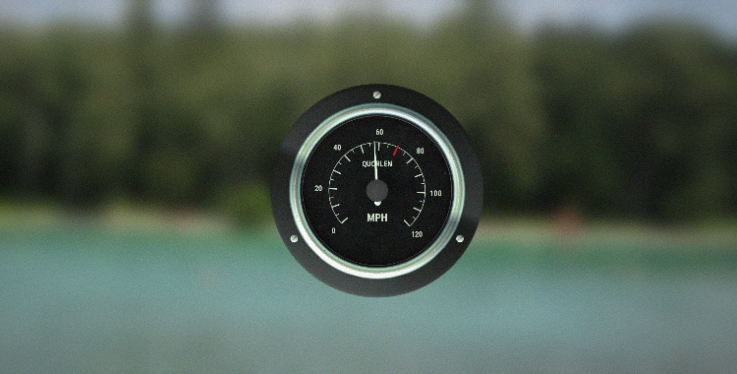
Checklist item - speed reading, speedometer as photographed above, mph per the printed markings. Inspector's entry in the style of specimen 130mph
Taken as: 57.5mph
